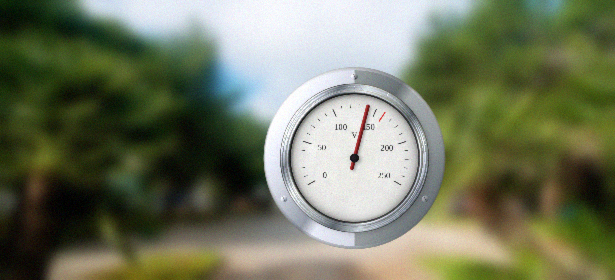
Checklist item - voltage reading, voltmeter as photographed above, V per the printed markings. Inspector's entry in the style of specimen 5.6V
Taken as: 140V
